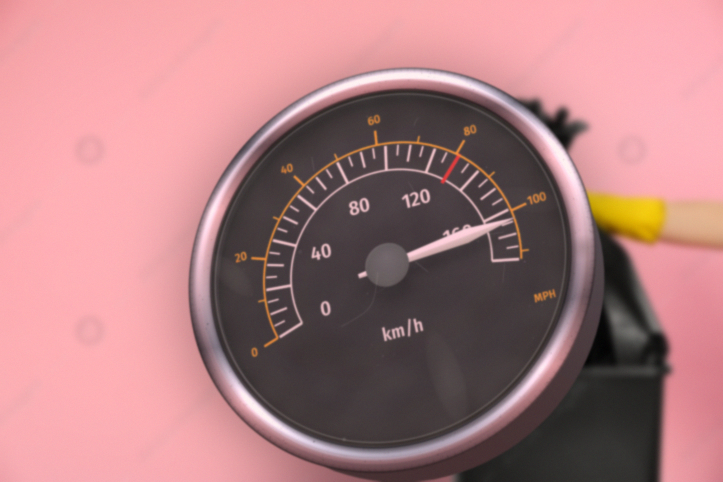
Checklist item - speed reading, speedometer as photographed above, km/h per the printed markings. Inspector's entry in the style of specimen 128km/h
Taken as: 165km/h
